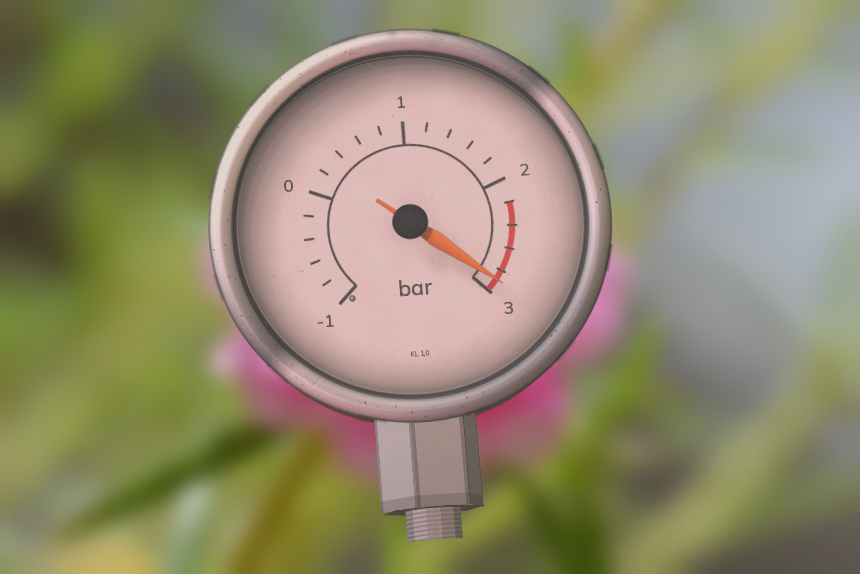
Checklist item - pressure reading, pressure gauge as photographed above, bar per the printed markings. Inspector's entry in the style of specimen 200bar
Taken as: 2.9bar
